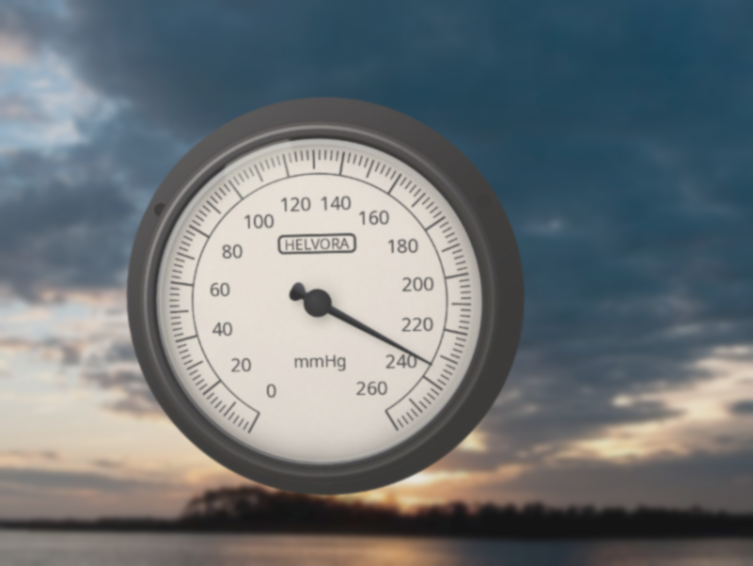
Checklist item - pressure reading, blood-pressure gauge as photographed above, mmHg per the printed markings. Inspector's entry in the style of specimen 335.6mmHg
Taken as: 234mmHg
